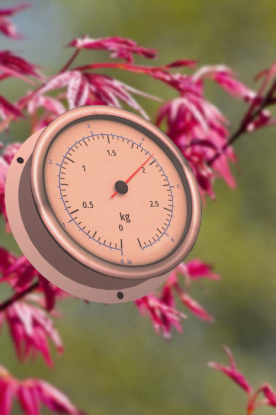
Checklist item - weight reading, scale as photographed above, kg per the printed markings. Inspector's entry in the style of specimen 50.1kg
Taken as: 1.95kg
